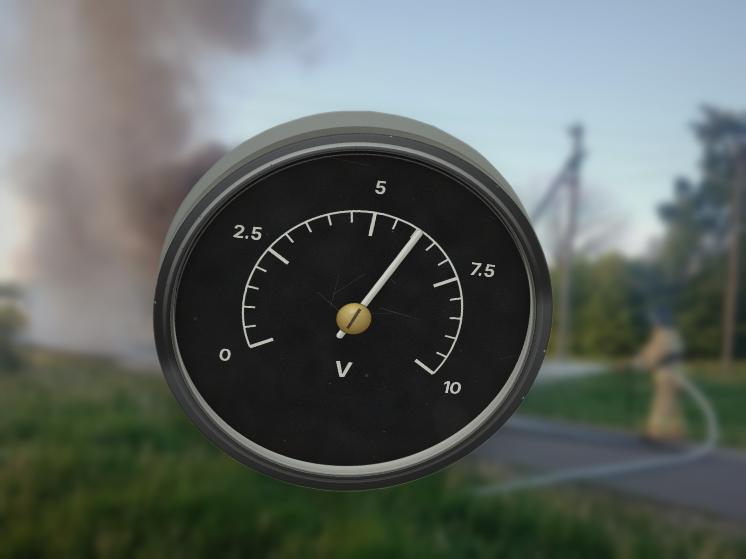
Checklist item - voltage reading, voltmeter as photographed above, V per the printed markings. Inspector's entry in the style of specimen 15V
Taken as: 6V
